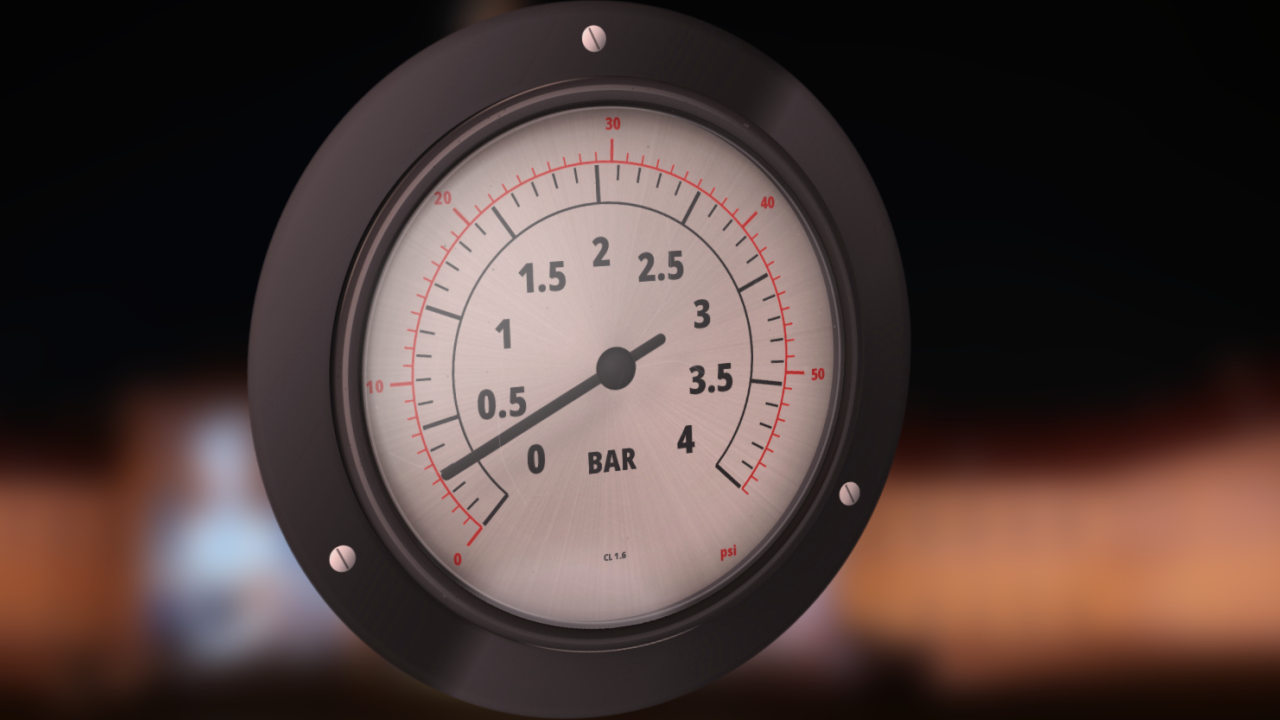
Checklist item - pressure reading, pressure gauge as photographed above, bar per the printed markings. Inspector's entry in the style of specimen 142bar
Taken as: 0.3bar
